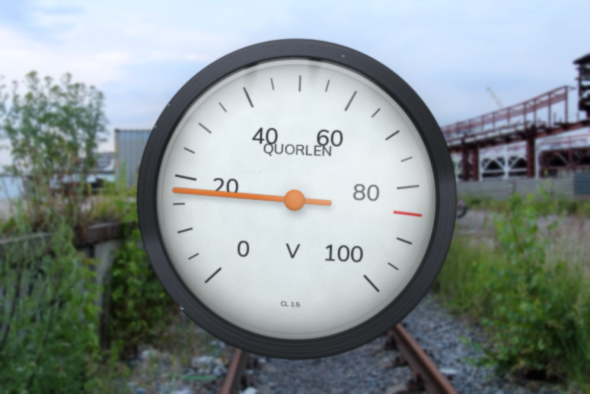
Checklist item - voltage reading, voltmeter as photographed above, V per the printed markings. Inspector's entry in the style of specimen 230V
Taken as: 17.5V
